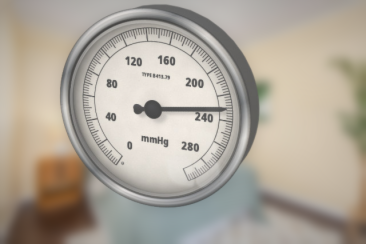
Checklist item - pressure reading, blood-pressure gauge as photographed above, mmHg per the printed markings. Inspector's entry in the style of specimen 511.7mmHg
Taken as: 230mmHg
